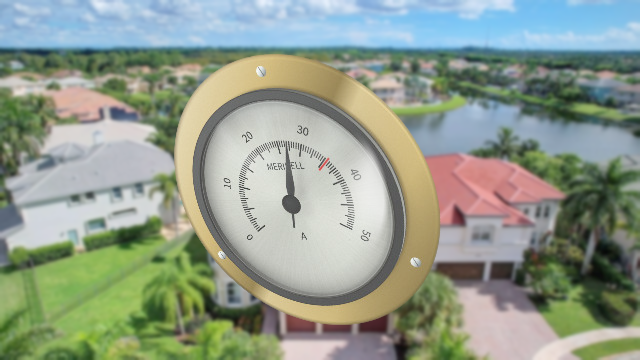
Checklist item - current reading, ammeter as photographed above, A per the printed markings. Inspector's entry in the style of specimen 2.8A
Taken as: 27.5A
